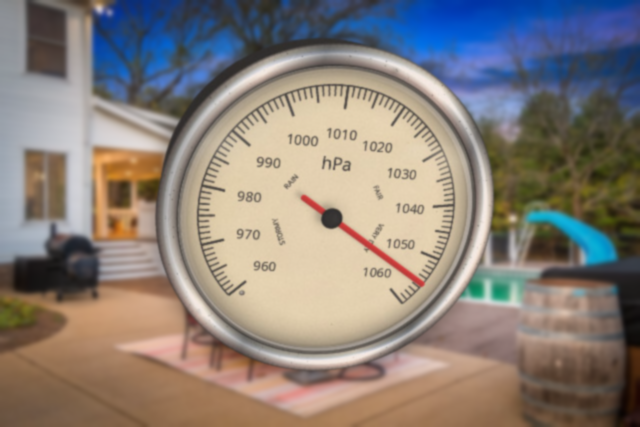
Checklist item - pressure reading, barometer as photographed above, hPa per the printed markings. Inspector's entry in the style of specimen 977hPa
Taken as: 1055hPa
